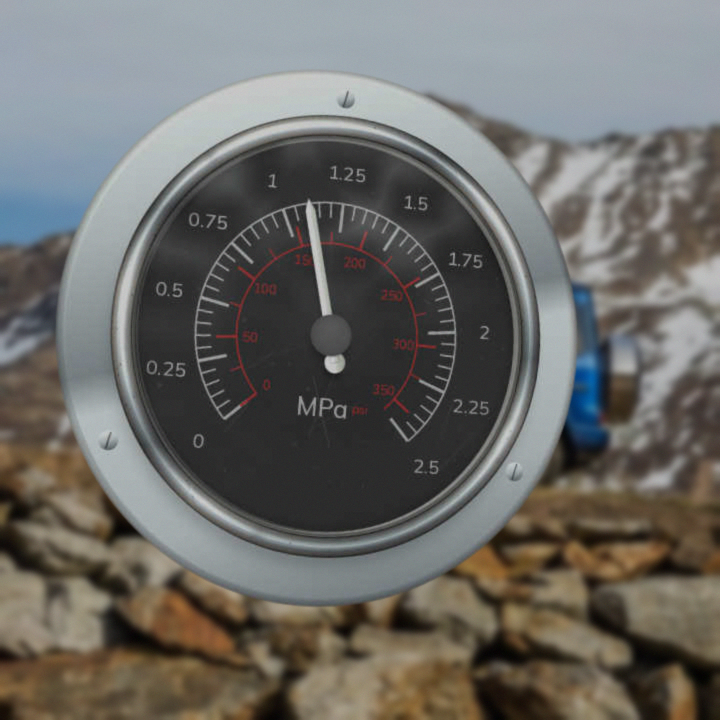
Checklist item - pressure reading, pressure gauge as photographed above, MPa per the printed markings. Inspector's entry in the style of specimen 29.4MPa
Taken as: 1.1MPa
